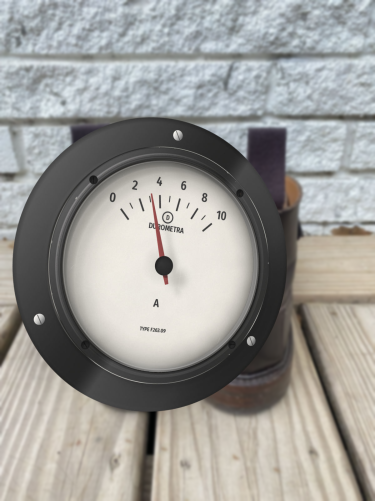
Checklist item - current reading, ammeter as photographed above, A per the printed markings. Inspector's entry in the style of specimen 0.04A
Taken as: 3A
